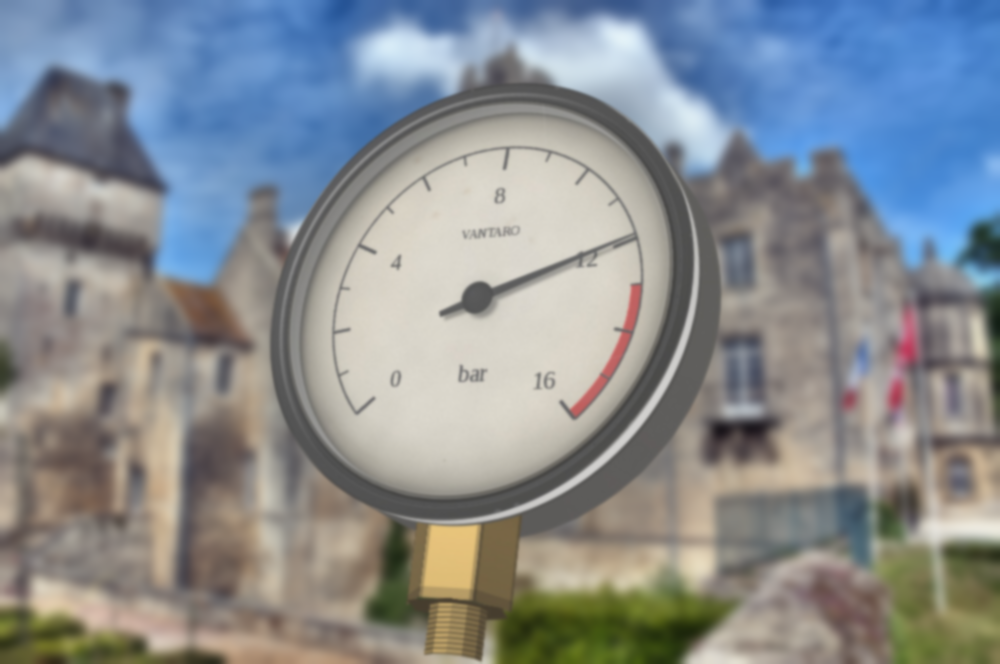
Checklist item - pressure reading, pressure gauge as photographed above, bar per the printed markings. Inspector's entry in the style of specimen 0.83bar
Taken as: 12bar
